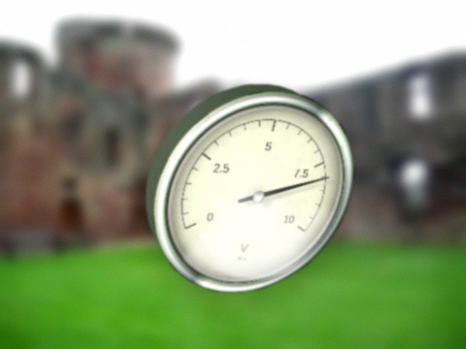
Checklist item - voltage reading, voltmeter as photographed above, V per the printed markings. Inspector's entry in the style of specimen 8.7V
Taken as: 8V
